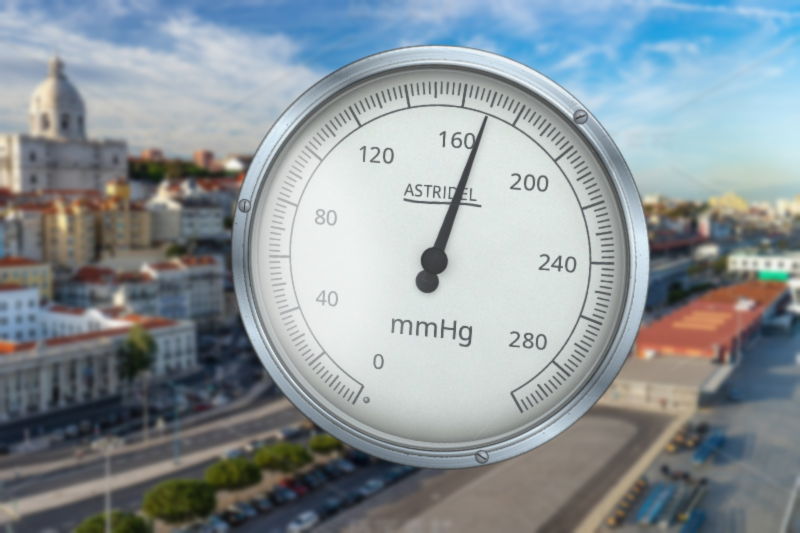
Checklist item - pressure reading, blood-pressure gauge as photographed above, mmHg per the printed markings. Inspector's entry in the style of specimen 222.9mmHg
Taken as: 170mmHg
